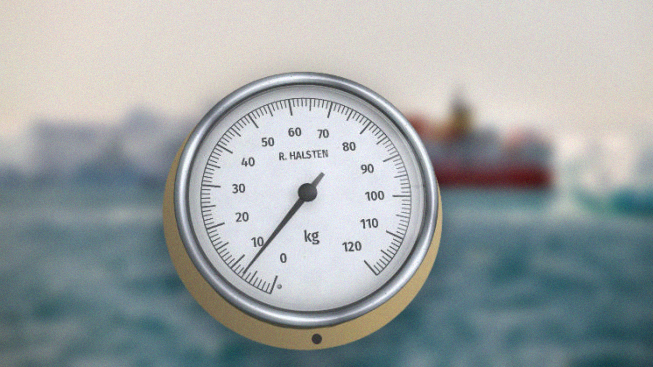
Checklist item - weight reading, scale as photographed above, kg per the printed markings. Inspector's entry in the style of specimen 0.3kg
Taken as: 7kg
